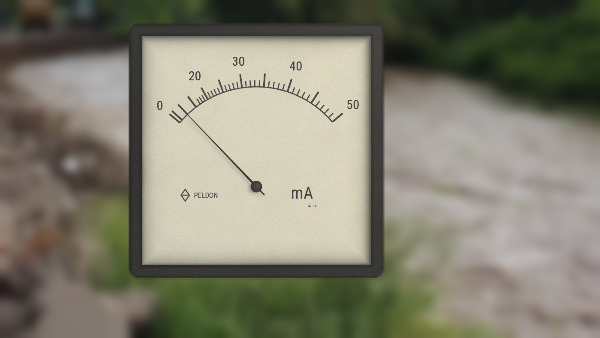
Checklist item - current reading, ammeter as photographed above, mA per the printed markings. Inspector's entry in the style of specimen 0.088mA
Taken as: 10mA
